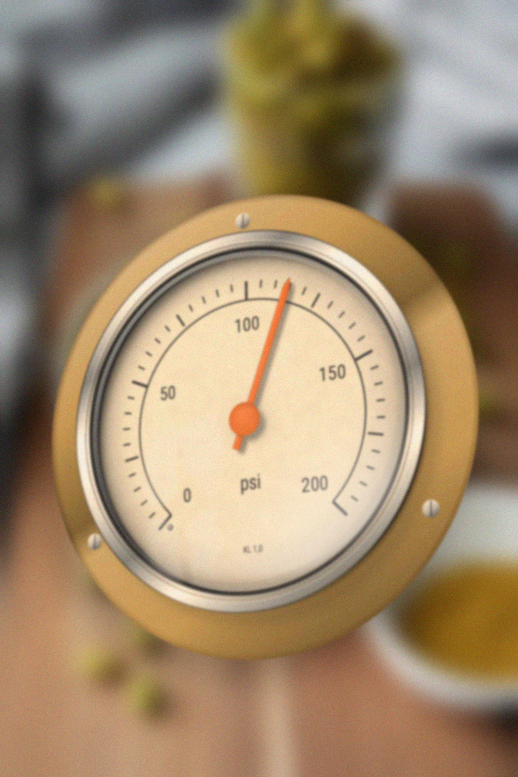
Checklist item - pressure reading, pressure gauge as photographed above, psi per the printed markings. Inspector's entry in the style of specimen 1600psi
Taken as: 115psi
